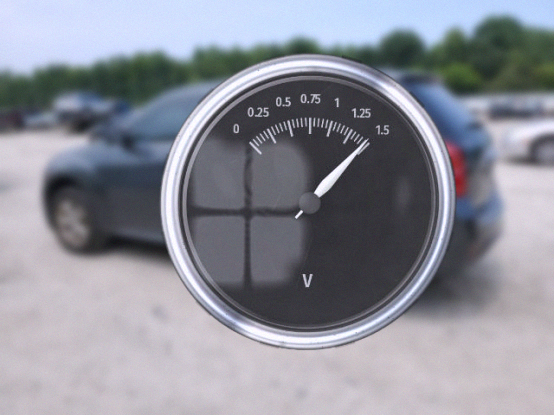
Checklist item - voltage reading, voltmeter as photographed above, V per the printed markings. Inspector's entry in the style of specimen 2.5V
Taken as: 1.45V
